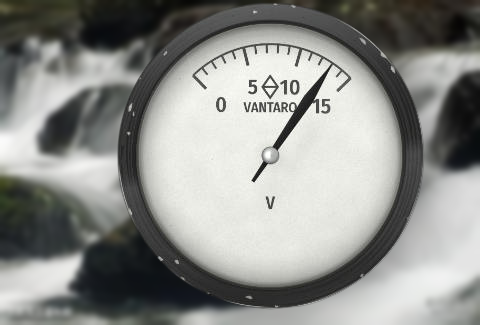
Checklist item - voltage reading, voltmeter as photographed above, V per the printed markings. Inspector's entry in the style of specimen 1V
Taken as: 13V
